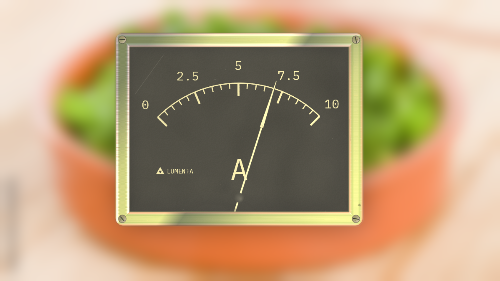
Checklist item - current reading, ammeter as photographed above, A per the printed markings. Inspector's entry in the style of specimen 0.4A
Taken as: 7A
